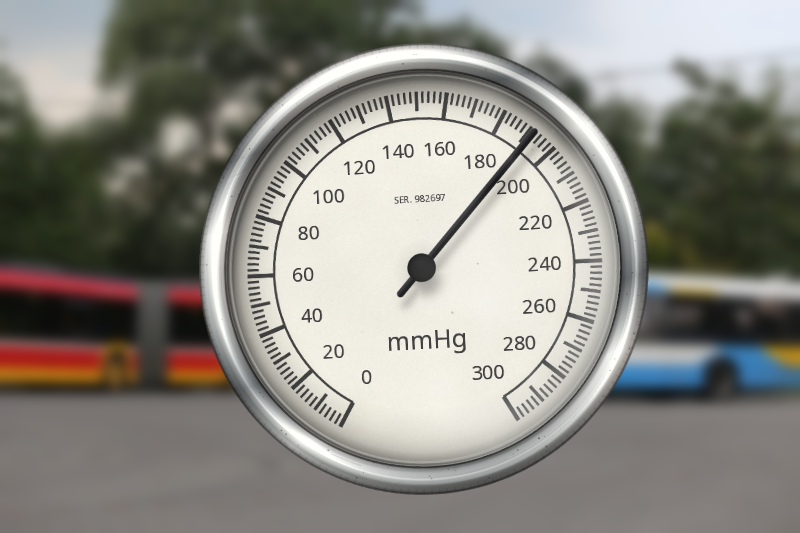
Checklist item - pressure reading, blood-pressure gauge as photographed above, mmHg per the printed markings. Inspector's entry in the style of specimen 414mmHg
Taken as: 192mmHg
